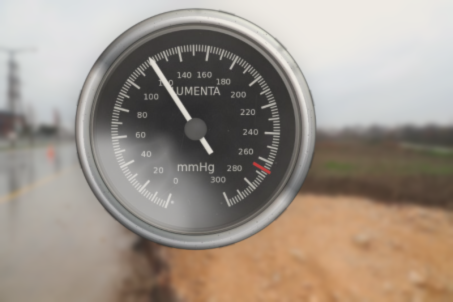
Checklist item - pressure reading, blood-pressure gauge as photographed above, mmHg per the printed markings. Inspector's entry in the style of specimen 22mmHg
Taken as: 120mmHg
